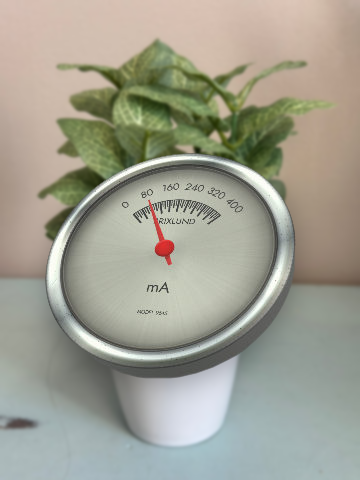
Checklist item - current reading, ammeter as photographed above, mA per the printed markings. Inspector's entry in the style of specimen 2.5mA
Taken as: 80mA
